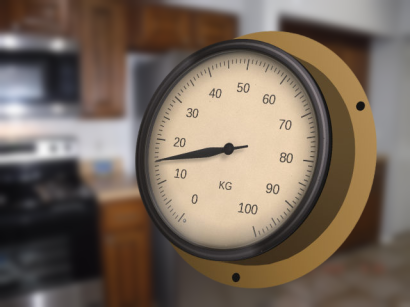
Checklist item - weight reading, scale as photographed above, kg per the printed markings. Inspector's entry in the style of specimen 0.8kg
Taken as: 15kg
